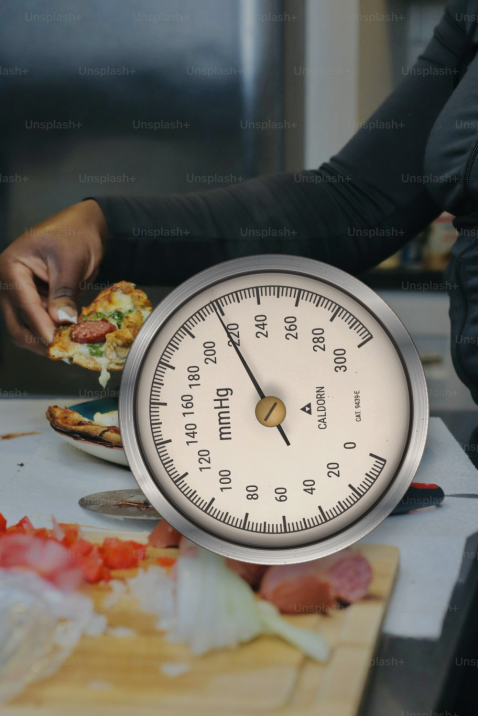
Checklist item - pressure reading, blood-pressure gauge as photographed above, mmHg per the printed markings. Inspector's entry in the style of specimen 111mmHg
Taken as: 218mmHg
